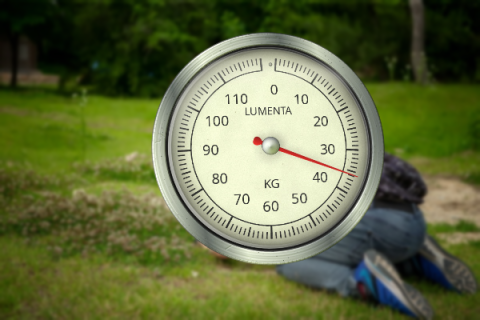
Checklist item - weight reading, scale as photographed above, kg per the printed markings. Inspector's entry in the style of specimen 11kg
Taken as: 36kg
